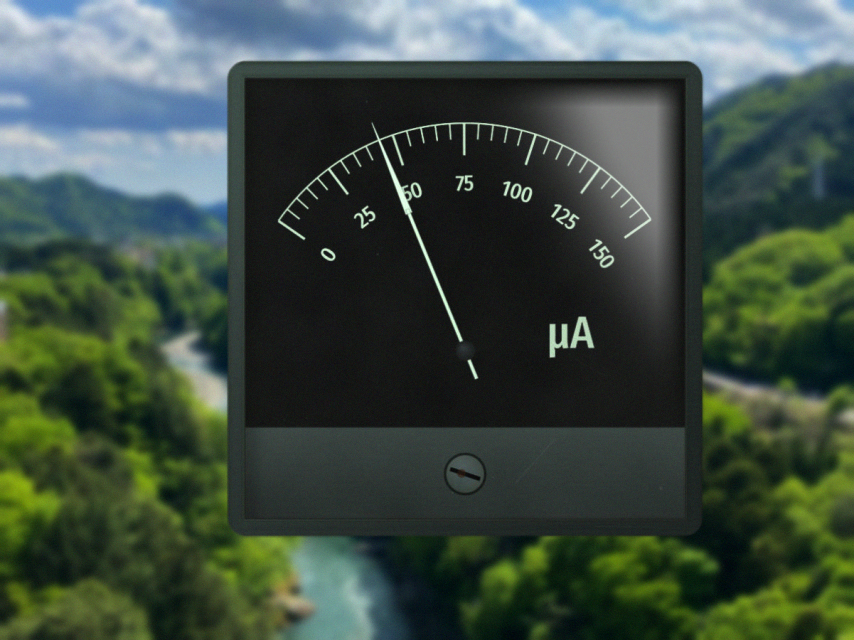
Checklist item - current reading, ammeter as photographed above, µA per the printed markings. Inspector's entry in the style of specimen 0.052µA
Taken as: 45µA
